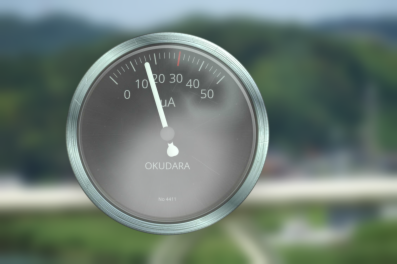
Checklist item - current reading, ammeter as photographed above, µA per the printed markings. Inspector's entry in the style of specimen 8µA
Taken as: 16µA
